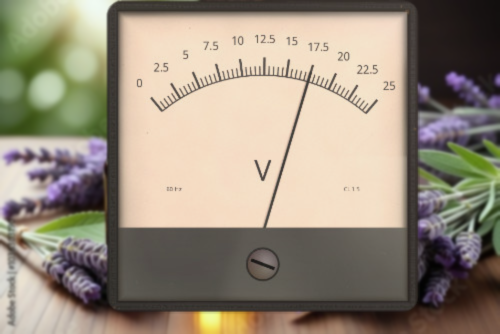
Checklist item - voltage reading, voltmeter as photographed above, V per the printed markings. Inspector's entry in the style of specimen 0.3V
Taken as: 17.5V
